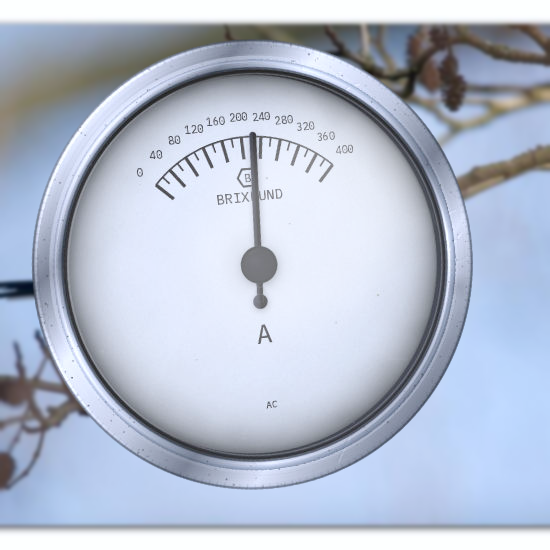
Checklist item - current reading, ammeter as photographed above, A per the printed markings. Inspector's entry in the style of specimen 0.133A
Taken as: 220A
